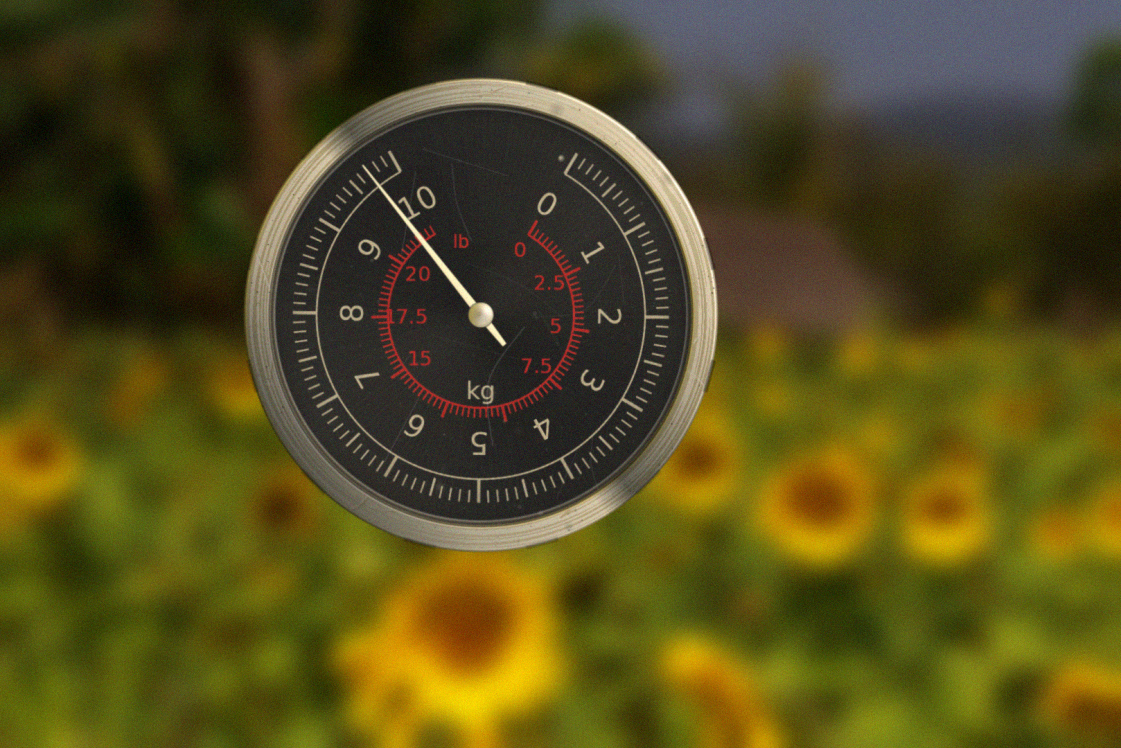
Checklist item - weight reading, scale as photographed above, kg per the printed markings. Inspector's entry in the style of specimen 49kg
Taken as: 9.7kg
